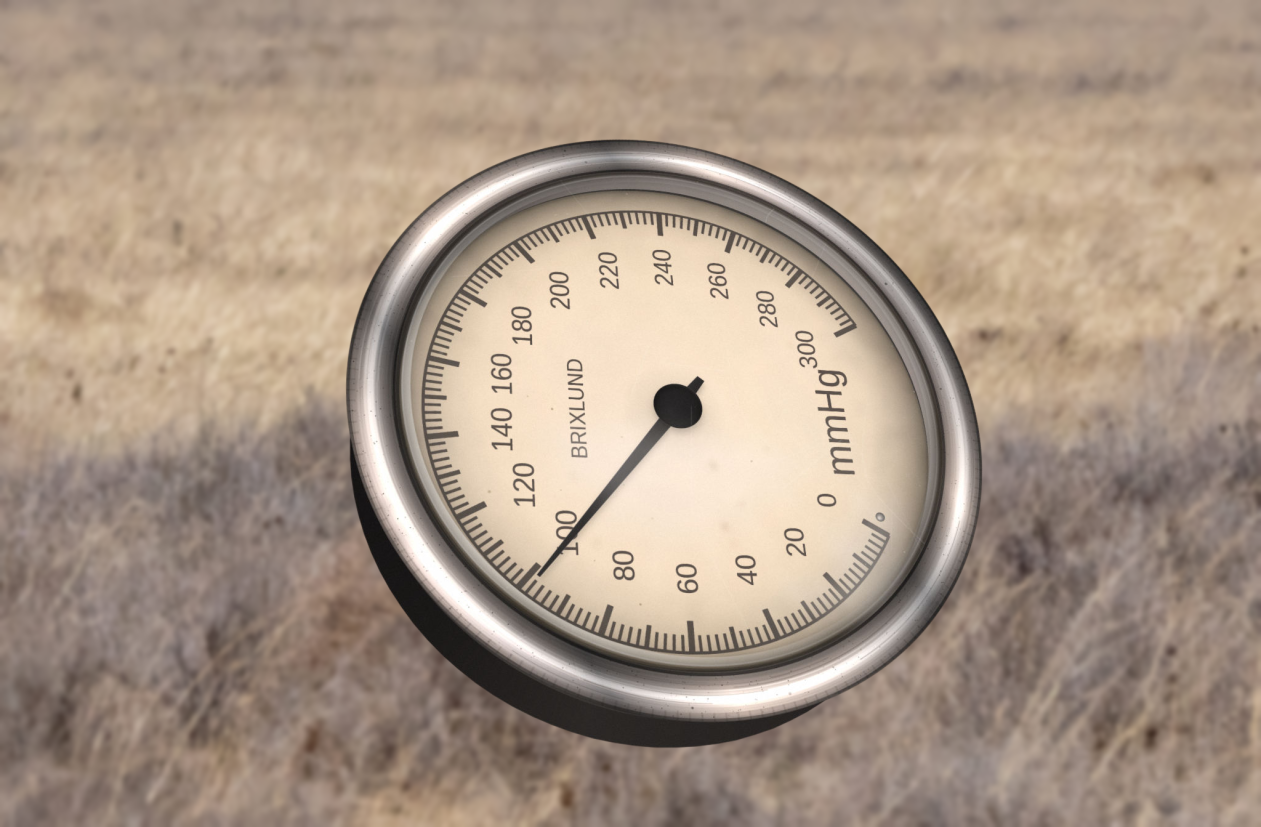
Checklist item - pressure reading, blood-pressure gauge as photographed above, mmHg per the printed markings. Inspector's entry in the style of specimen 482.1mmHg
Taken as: 98mmHg
